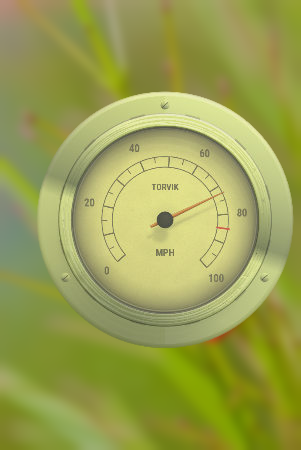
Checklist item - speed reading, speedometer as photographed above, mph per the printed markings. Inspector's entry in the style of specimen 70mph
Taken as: 72.5mph
